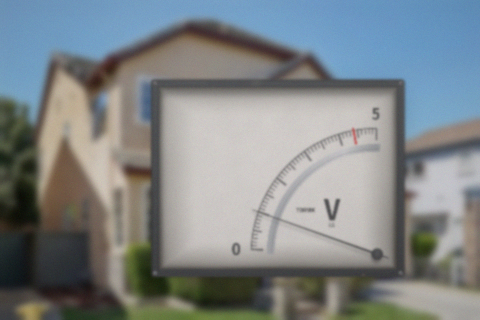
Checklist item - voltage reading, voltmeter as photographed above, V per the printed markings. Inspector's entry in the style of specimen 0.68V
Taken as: 1V
